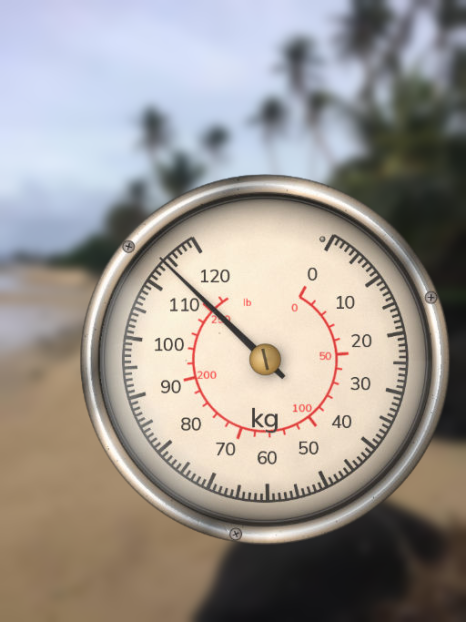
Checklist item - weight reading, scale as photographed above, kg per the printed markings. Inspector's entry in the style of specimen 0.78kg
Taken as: 114kg
